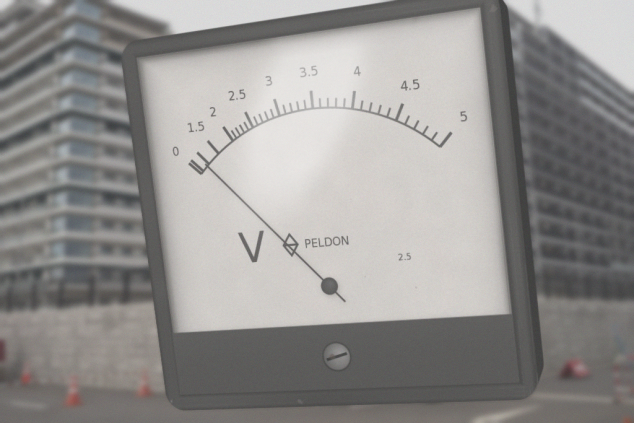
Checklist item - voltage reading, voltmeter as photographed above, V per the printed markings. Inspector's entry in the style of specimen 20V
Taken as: 1V
